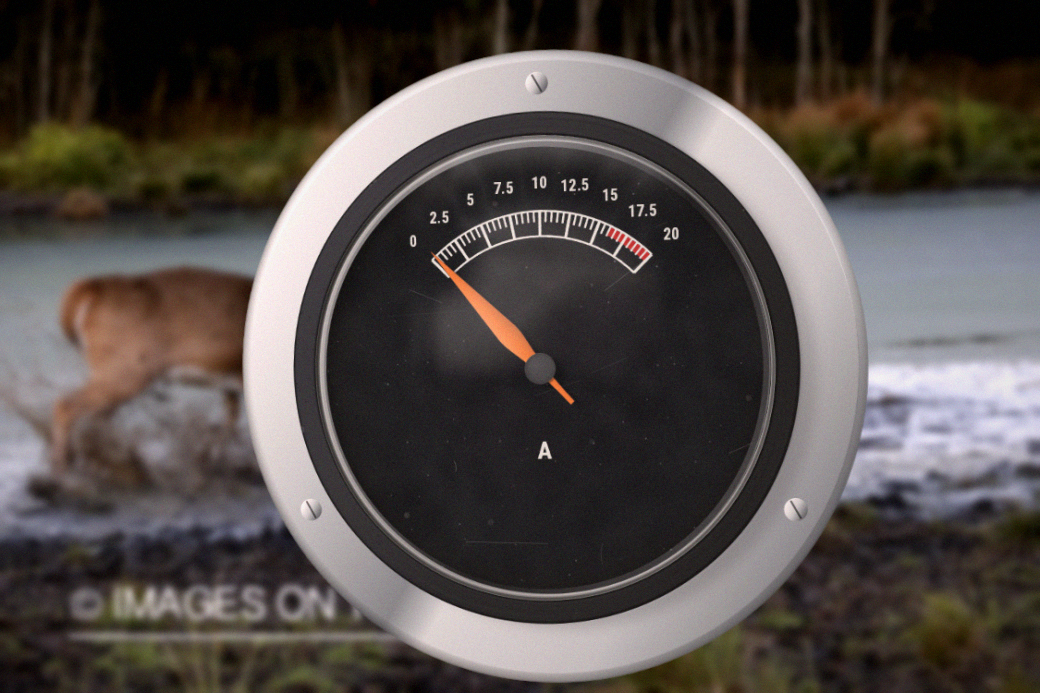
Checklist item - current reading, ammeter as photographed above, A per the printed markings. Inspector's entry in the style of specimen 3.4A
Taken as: 0.5A
